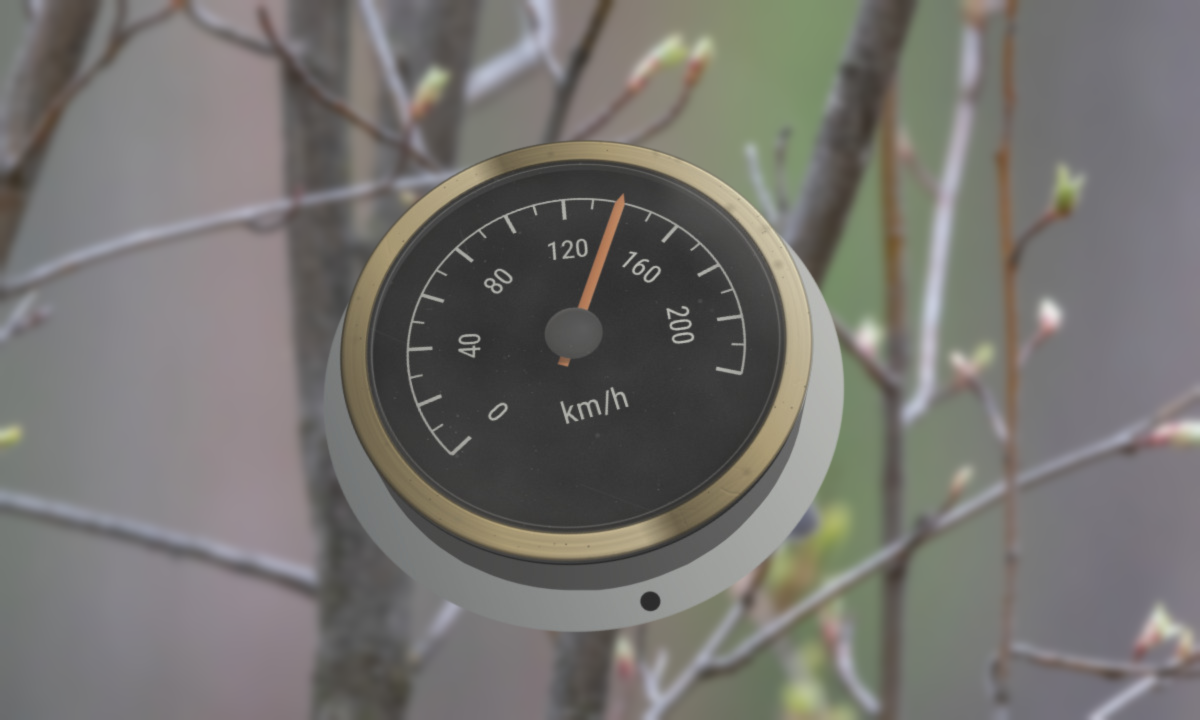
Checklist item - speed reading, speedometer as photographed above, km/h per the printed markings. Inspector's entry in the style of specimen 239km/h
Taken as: 140km/h
